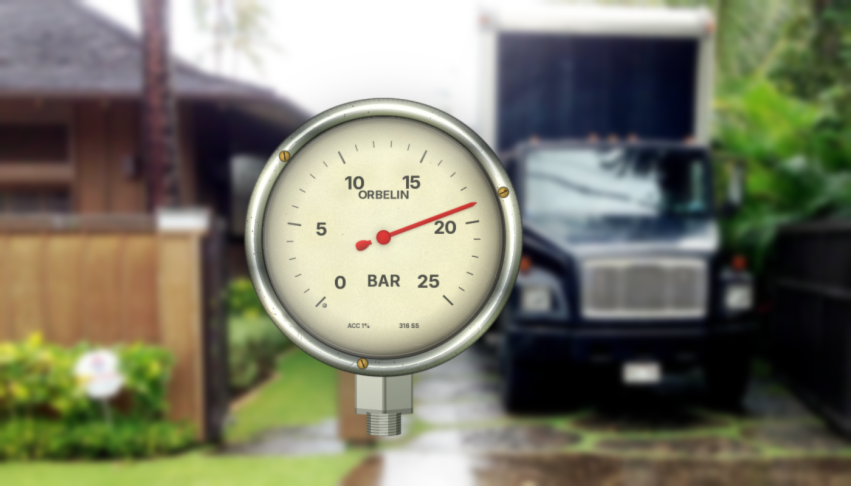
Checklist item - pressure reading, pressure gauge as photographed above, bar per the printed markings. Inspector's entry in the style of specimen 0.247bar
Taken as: 19bar
